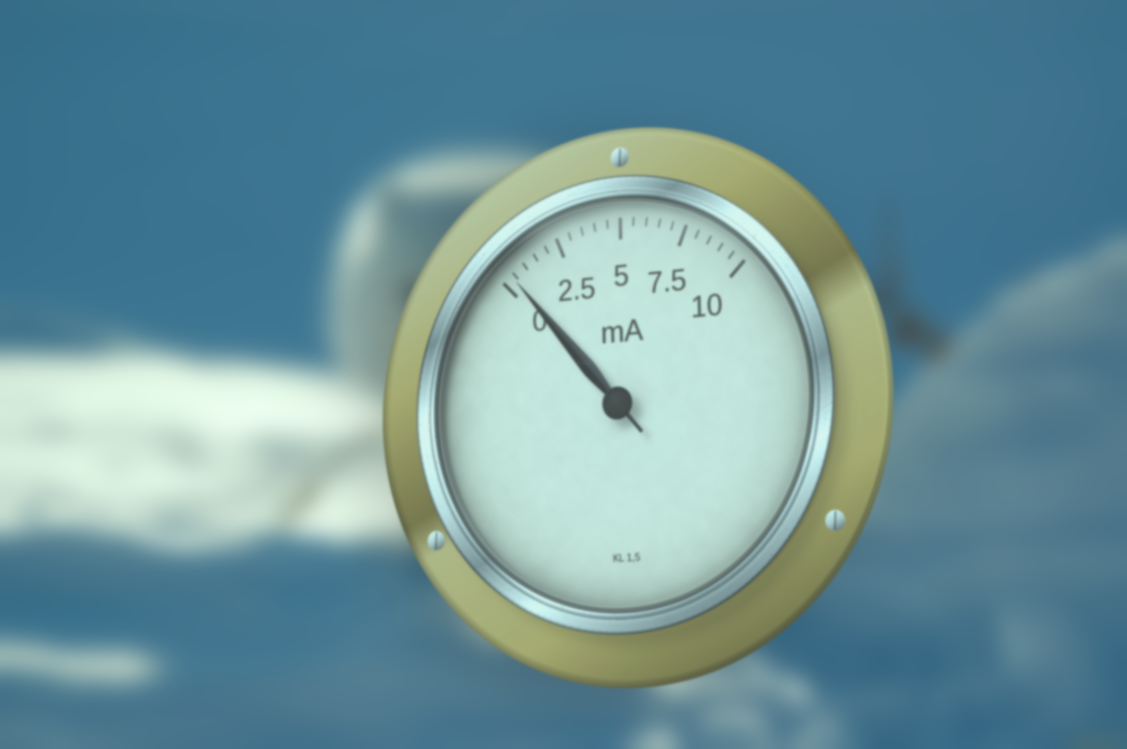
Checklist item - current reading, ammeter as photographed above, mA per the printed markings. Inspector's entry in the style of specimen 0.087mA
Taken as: 0.5mA
